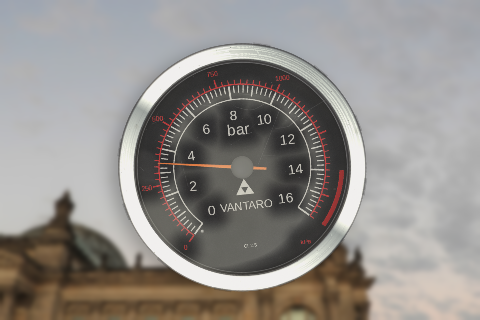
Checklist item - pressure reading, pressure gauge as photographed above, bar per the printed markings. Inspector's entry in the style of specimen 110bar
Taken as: 3.4bar
